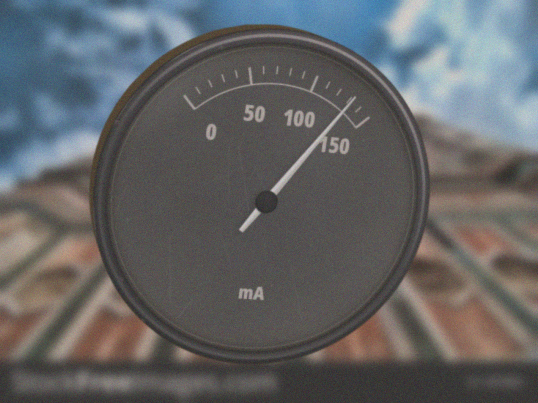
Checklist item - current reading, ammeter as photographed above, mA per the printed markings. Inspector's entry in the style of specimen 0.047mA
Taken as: 130mA
